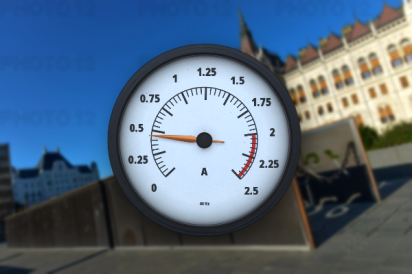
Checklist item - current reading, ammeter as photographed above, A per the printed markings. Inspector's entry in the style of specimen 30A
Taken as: 0.45A
